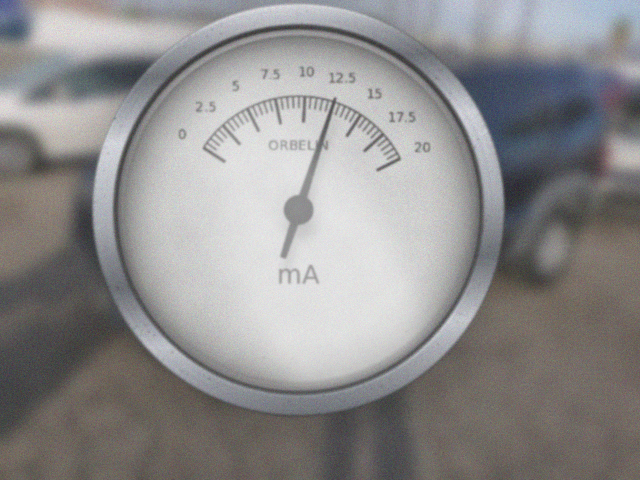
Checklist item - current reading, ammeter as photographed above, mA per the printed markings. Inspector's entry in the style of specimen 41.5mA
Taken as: 12.5mA
